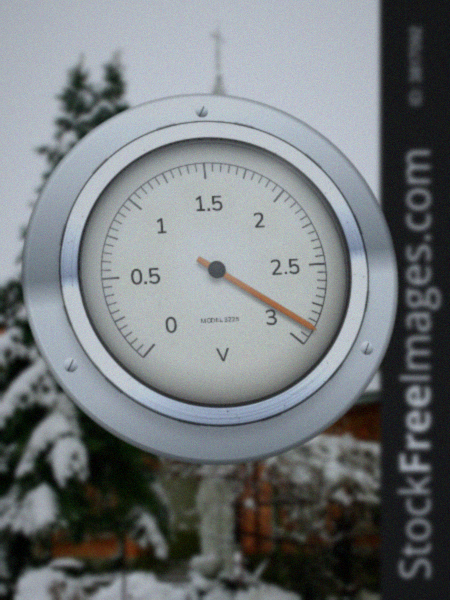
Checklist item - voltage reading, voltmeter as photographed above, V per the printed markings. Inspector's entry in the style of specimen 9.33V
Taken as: 2.9V
